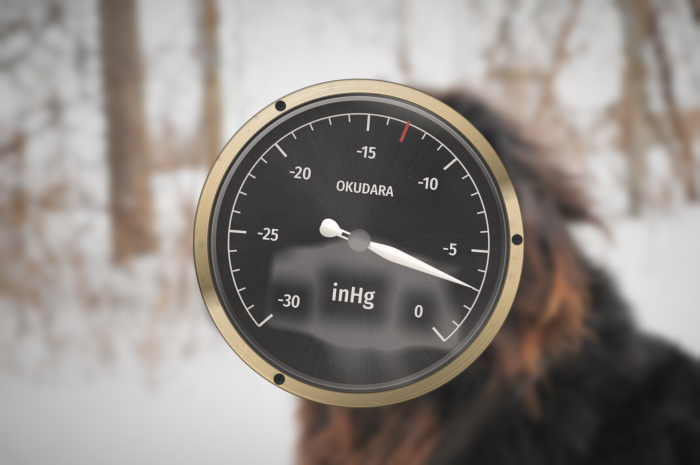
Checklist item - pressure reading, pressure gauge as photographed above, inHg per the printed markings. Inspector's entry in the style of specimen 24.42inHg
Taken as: -3inHg
